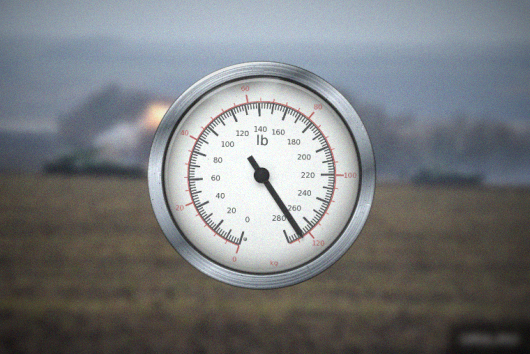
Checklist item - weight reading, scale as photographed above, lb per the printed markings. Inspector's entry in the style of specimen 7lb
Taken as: 270lb
